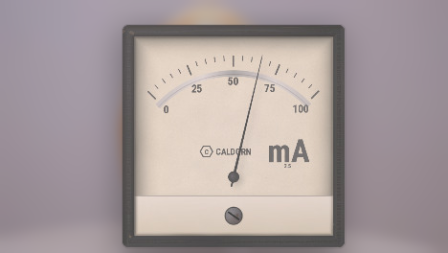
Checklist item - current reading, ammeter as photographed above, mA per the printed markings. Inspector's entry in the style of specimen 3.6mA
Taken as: 65mA
